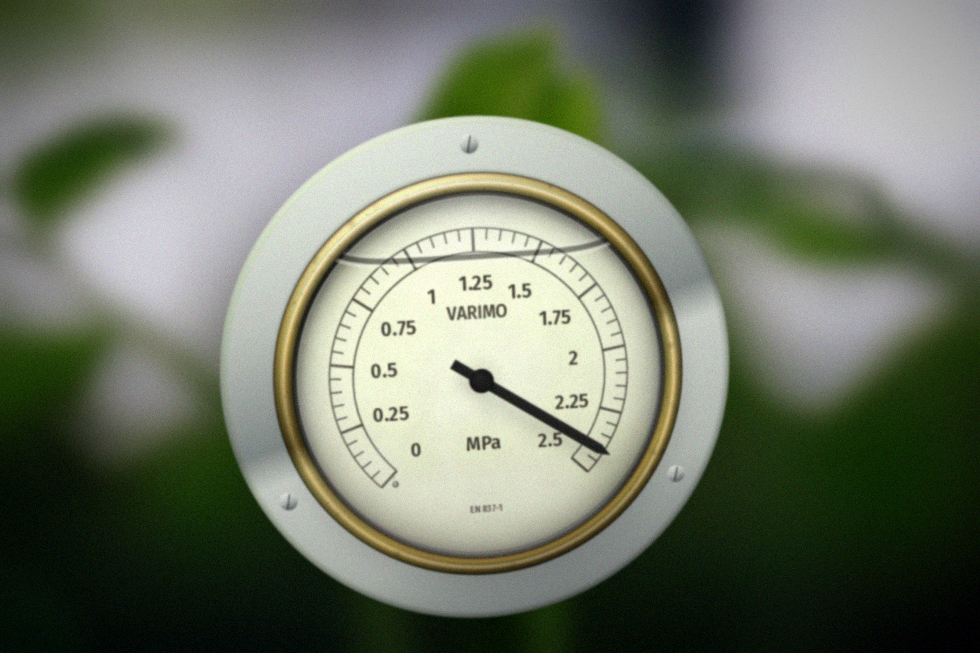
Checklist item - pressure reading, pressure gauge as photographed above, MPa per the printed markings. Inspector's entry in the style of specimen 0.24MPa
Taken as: 2.4MPa
